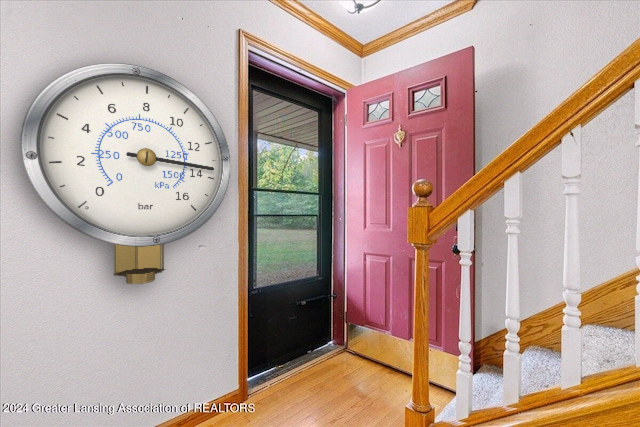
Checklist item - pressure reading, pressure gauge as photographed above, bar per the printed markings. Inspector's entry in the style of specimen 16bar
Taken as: 13.5bar
